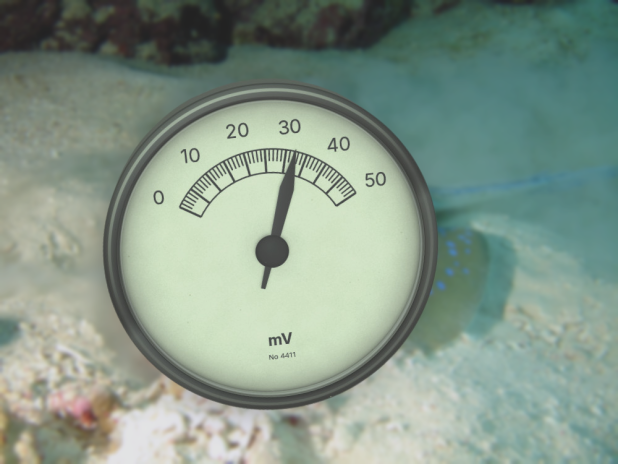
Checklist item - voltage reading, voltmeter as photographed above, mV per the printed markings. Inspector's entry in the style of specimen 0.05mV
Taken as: 32mV
